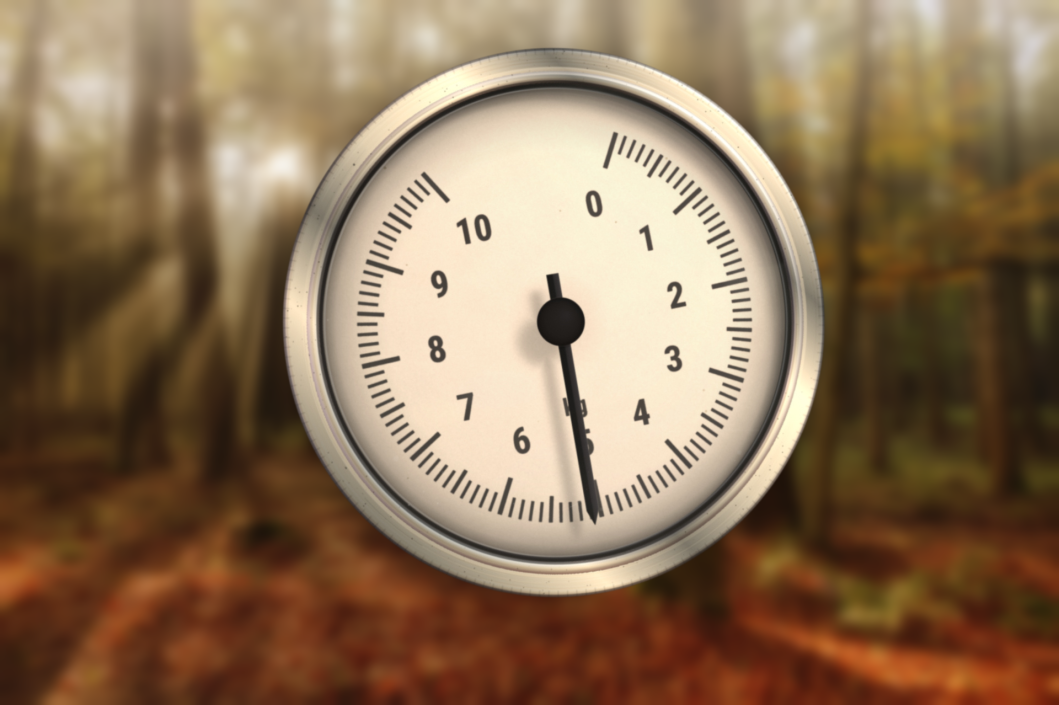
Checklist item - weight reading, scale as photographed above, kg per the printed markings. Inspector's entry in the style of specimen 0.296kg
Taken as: 5.1kg
